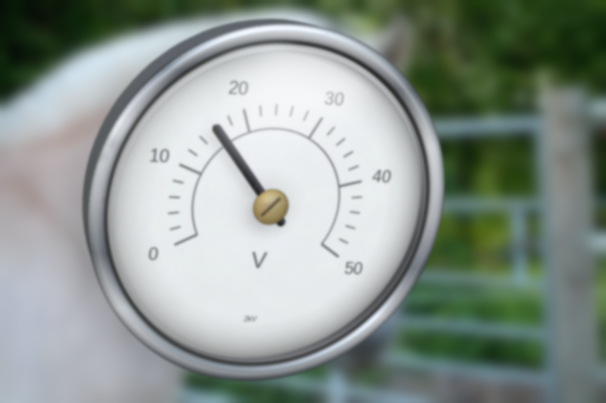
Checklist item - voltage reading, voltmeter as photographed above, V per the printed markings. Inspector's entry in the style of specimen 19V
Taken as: 16V
